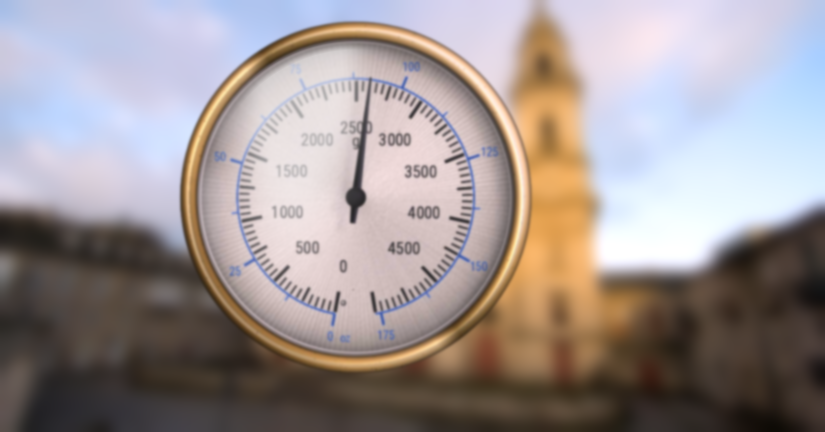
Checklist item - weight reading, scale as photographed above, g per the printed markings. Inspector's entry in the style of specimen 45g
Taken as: 2600g
